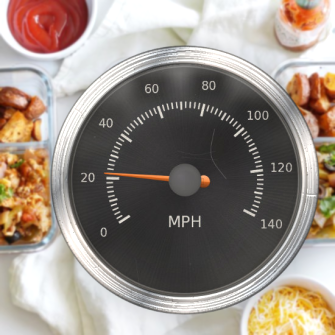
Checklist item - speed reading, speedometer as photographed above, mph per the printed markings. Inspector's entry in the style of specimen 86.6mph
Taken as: 22mph
